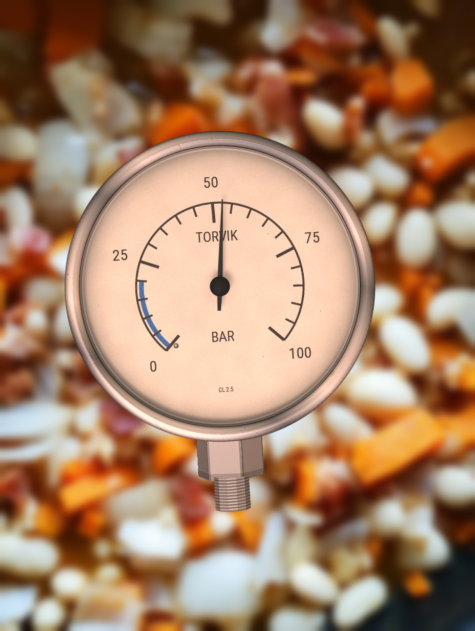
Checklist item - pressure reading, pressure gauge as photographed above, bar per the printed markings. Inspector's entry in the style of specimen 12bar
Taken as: 52.5bar
